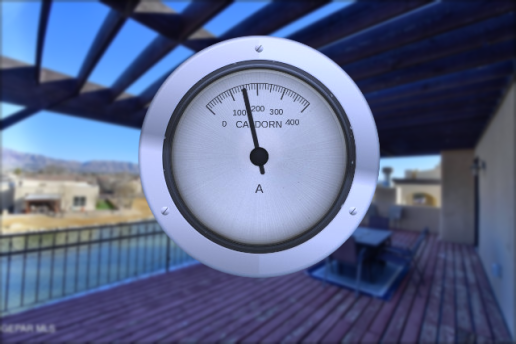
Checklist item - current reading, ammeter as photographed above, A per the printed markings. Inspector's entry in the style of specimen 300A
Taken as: 150A
